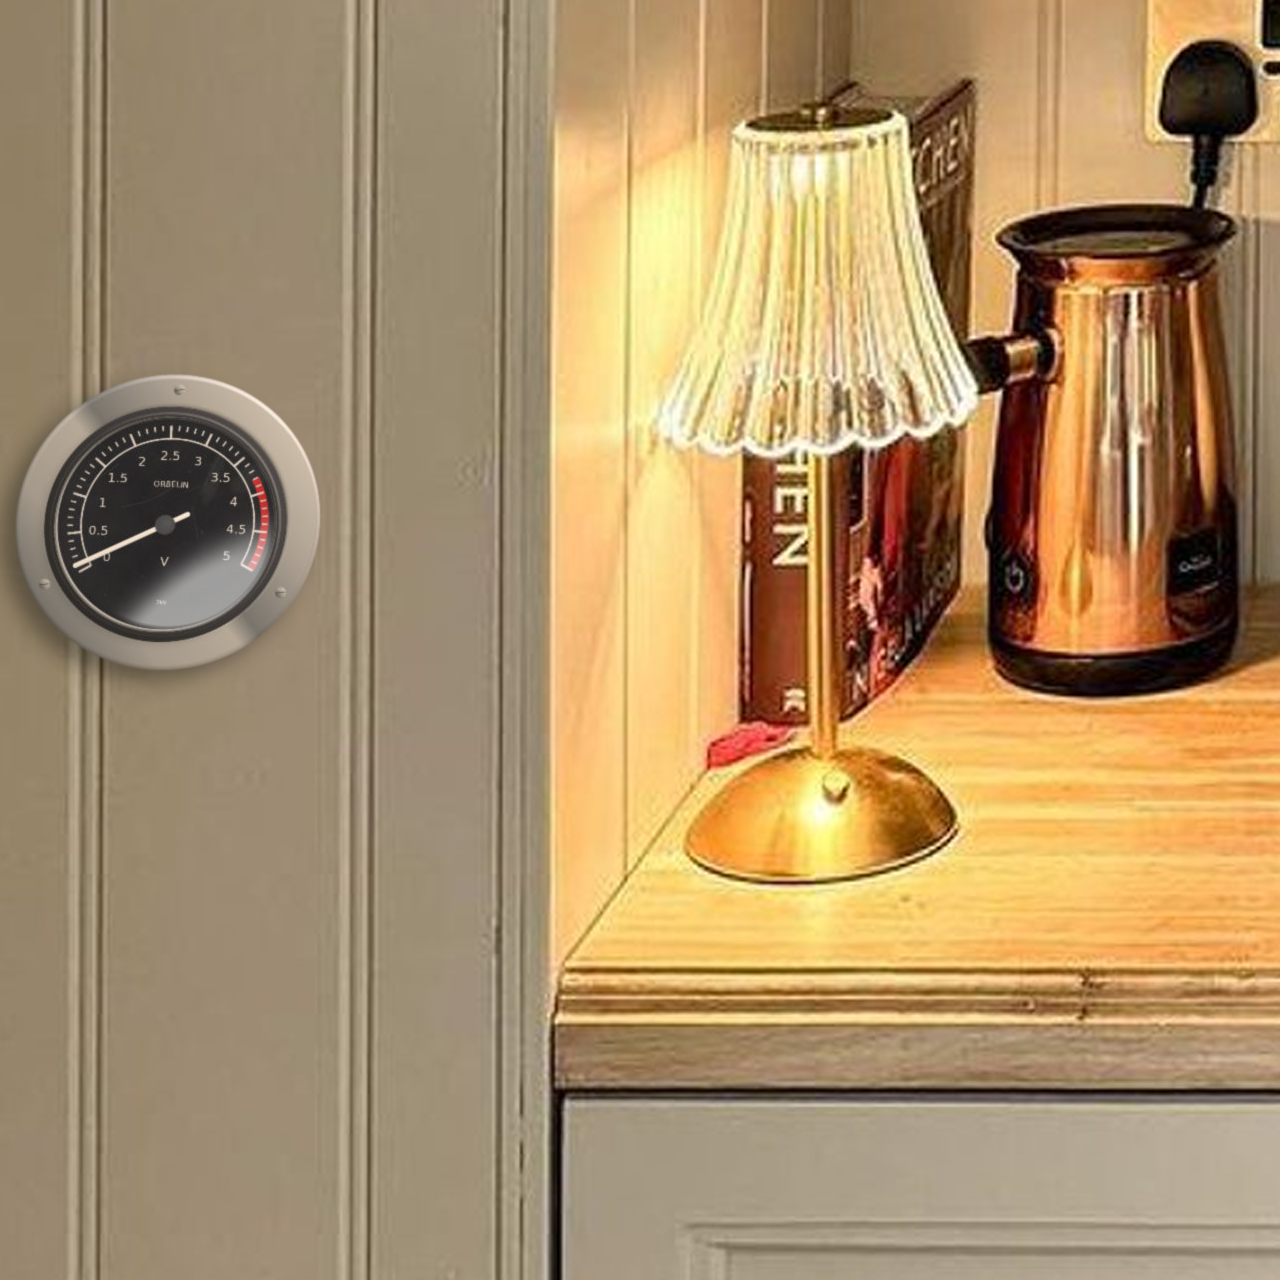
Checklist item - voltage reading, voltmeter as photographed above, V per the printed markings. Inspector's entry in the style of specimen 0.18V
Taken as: 0.1V
